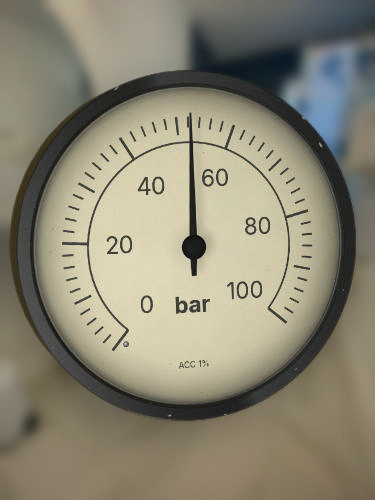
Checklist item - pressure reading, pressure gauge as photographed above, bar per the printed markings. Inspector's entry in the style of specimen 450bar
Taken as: 52bar
